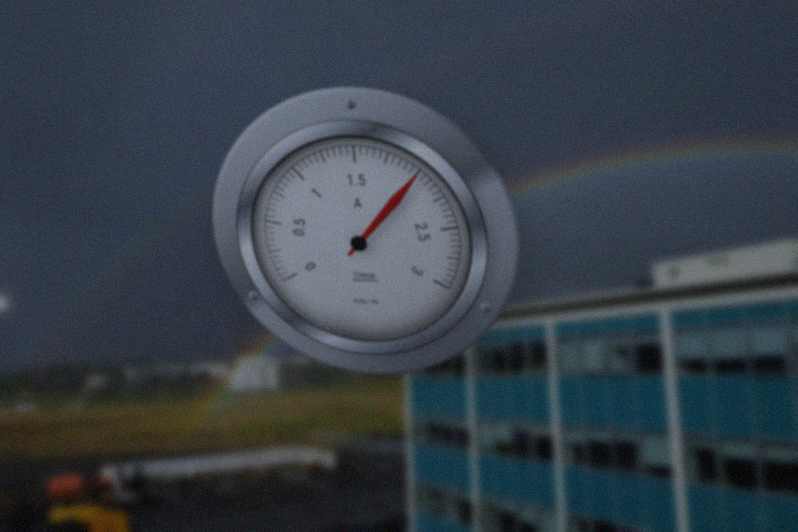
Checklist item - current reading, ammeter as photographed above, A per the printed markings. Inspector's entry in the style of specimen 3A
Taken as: 2A
